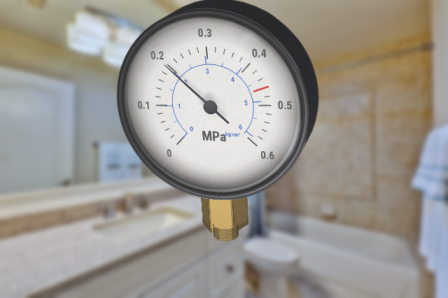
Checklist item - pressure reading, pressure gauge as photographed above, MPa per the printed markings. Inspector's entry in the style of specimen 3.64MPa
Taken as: 0.2MPa
